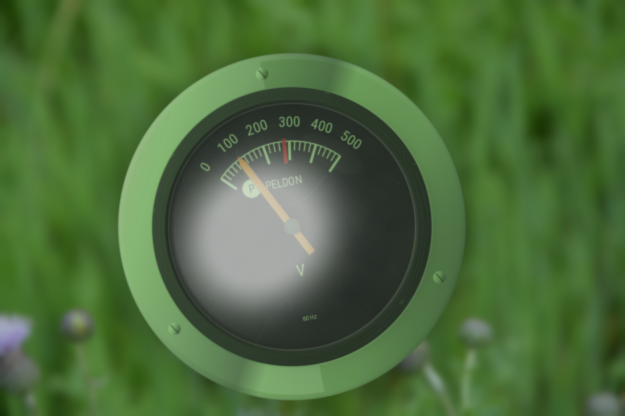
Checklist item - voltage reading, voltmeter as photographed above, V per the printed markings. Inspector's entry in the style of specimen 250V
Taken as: 100V
